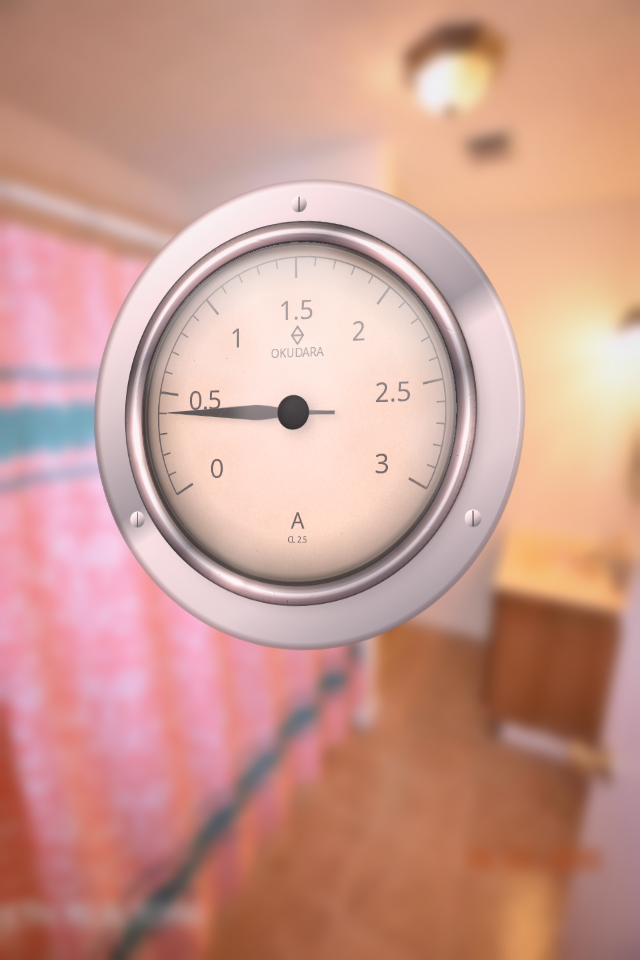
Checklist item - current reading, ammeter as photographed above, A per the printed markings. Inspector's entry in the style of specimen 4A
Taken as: 0.4A
